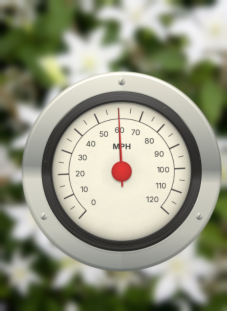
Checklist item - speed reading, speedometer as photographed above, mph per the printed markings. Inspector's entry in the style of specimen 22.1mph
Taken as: 60mph
